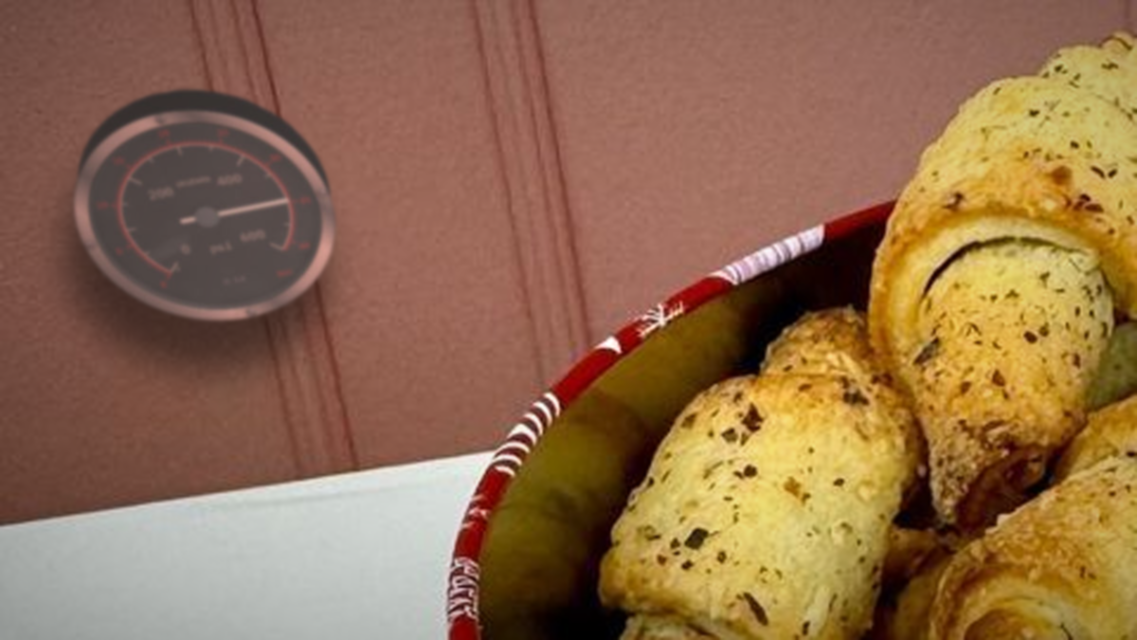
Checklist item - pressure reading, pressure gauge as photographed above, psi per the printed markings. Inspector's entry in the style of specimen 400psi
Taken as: 500psi
